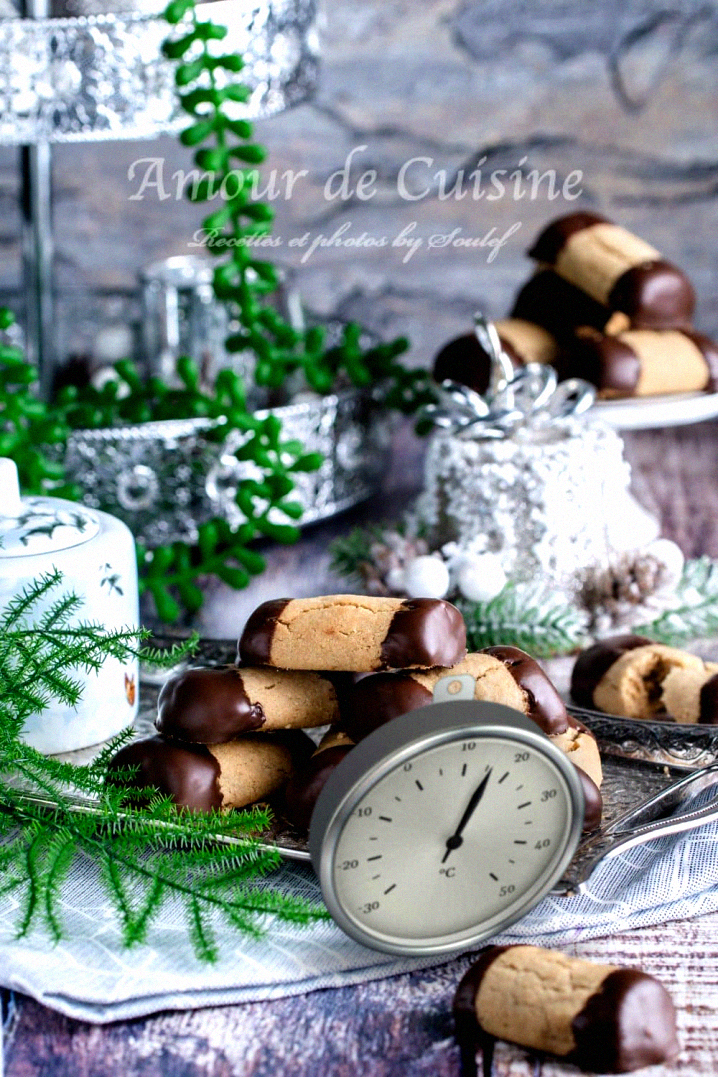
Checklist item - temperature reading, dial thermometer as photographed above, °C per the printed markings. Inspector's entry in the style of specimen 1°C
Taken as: 15°C
